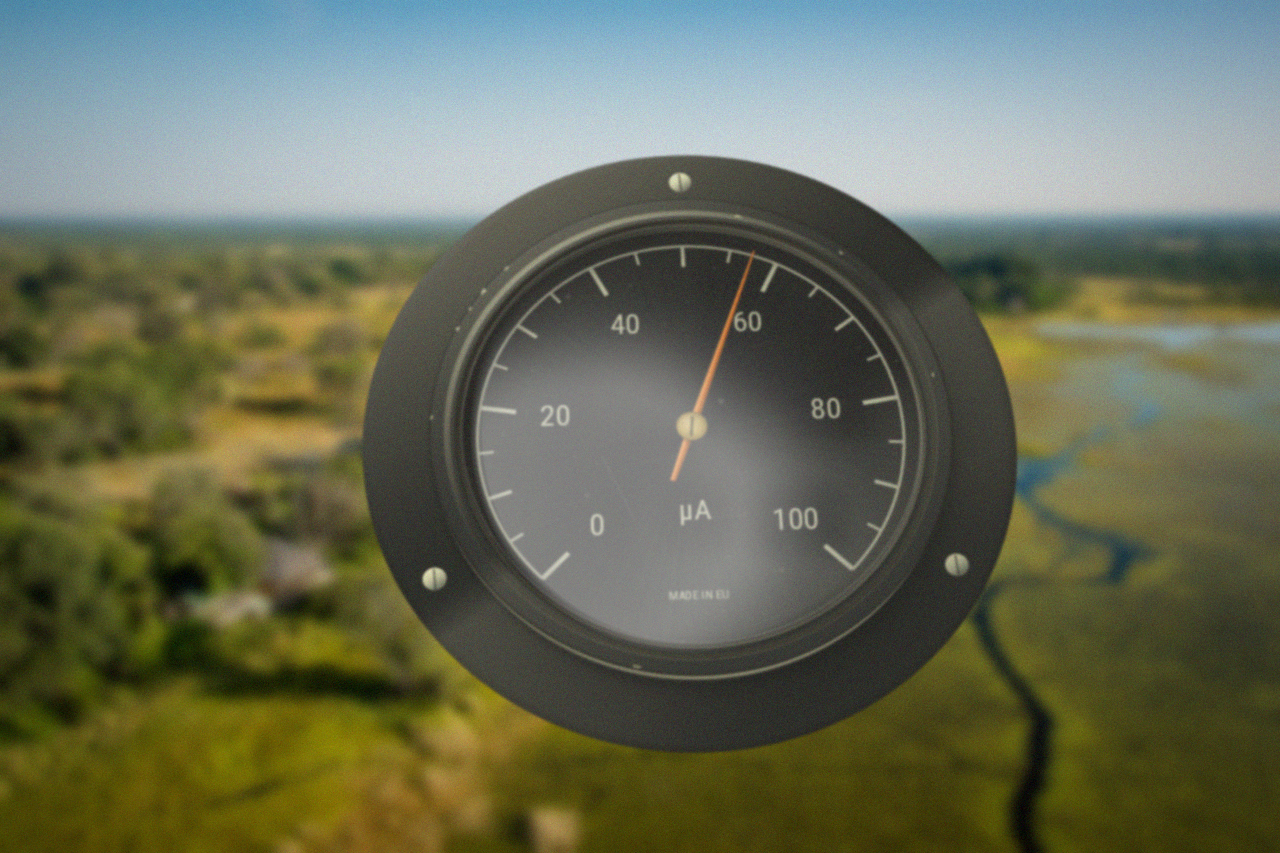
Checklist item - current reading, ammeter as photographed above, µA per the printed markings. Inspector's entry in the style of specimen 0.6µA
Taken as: 57.5µA
